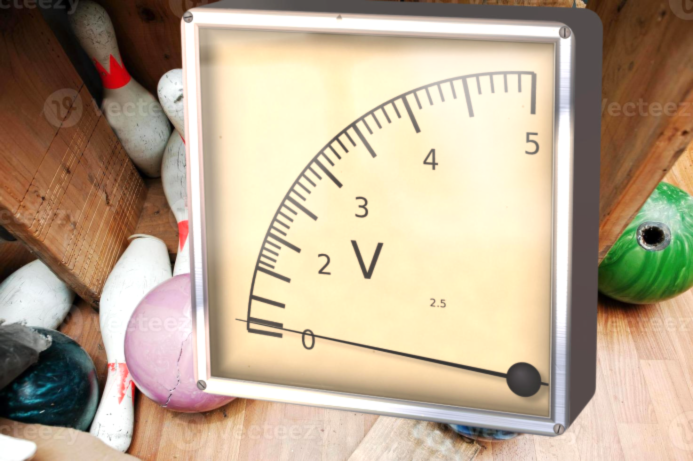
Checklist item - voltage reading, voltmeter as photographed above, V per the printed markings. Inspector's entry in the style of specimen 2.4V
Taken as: 0.5V
